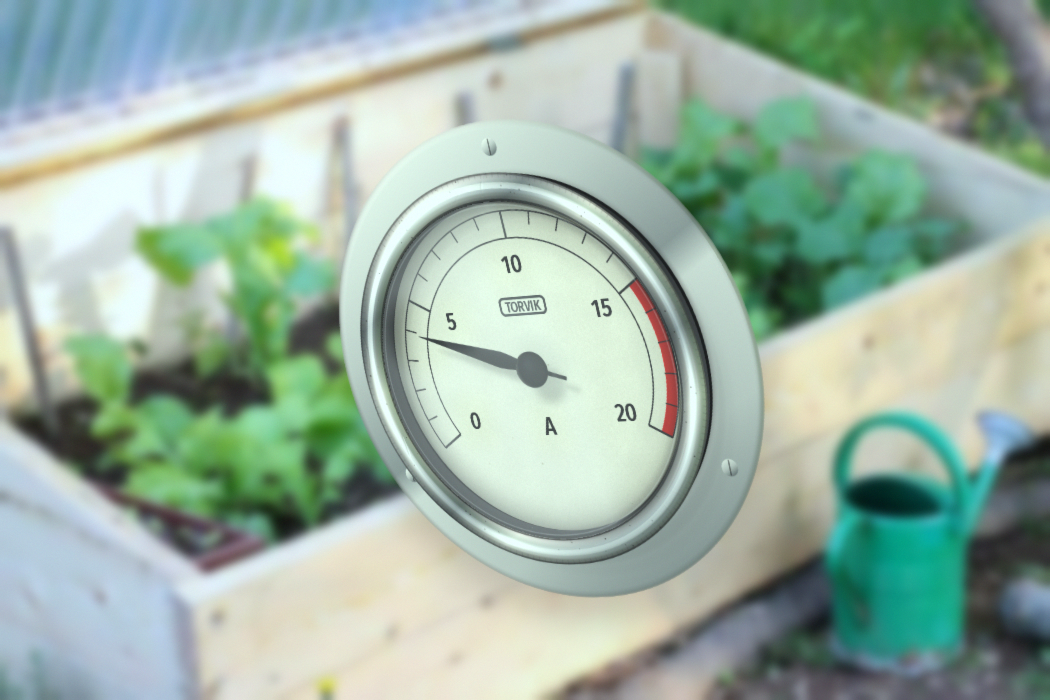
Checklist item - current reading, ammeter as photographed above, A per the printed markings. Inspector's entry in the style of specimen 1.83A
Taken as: 4A
